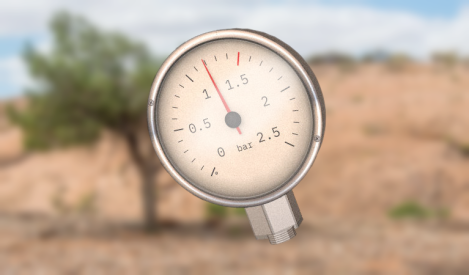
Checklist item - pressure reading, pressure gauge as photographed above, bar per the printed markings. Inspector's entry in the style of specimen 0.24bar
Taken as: 1.2bar
